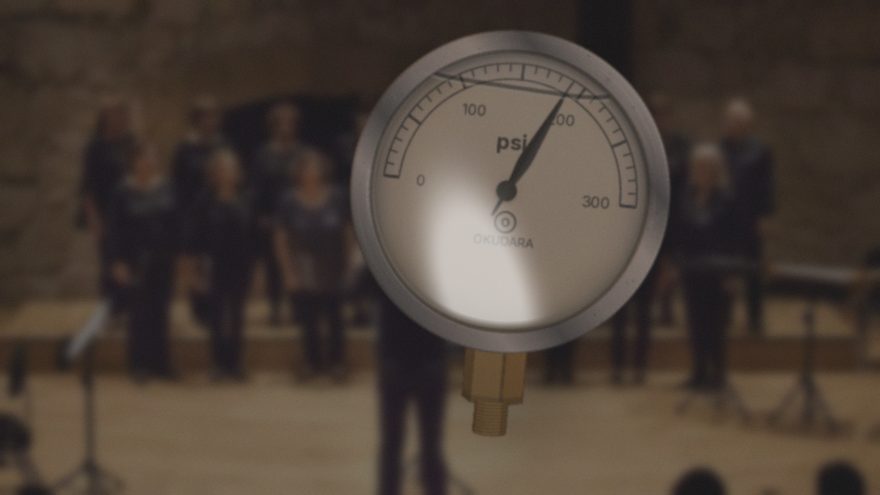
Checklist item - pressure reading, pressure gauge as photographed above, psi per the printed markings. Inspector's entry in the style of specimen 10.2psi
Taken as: 190psi
